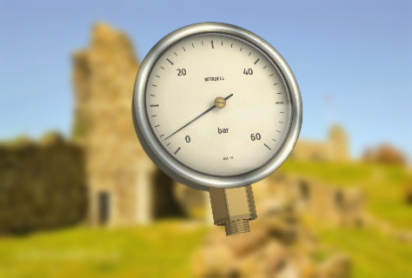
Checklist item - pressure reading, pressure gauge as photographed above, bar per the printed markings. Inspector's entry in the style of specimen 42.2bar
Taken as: 3bar
